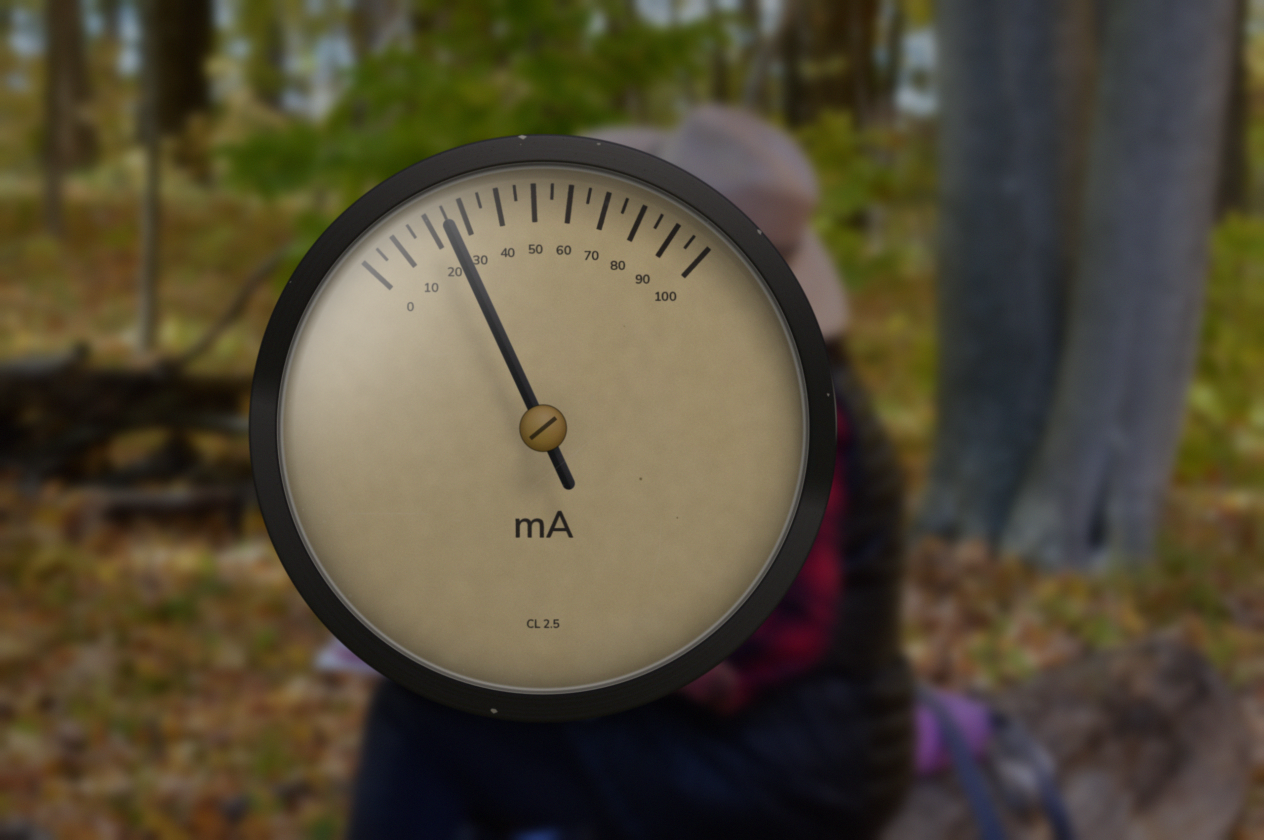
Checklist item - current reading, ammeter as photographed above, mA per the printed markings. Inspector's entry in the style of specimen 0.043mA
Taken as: 25mA
